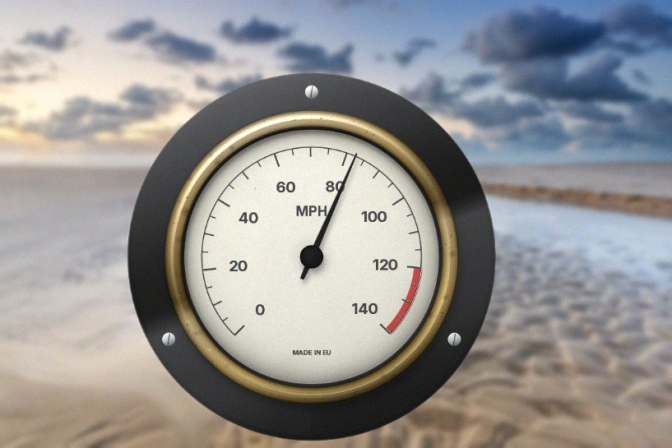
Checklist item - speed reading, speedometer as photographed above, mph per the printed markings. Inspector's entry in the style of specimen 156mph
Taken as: 82.5mph
